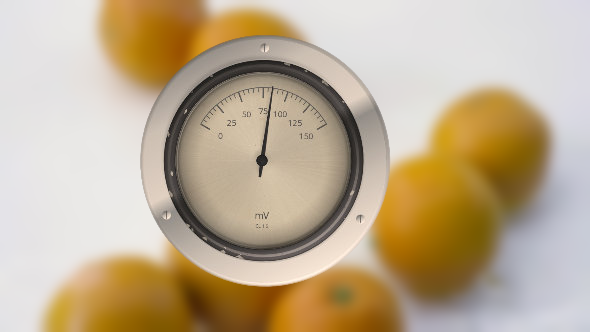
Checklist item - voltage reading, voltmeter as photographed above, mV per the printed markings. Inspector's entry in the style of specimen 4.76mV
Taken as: 85mV
